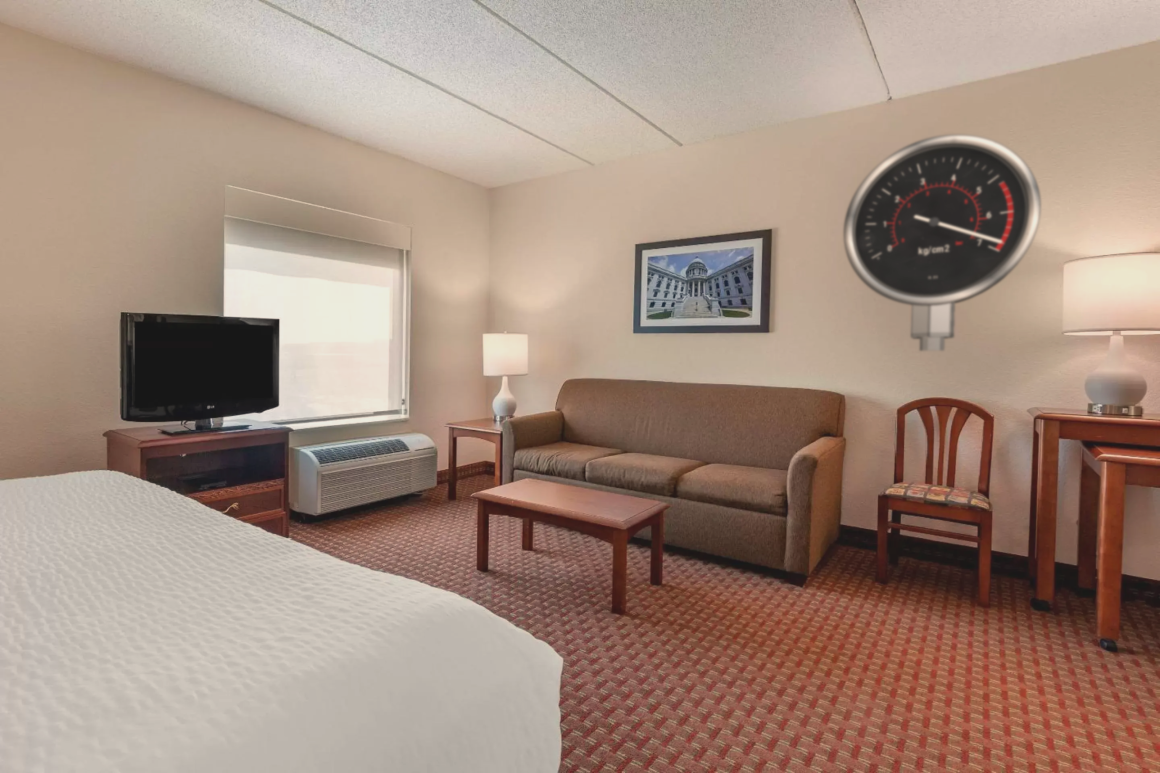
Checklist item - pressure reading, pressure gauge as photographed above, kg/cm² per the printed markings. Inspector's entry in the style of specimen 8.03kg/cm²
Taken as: 6.8kg/cm²
